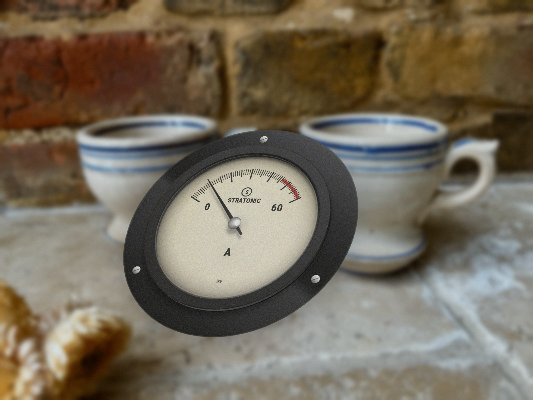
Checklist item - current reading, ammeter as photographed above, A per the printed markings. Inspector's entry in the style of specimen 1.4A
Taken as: 10A
